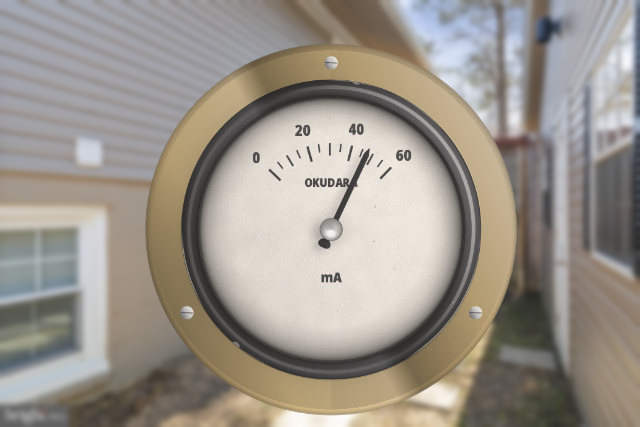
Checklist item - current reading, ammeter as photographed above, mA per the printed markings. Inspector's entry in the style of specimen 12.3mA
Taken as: 47.5mA
